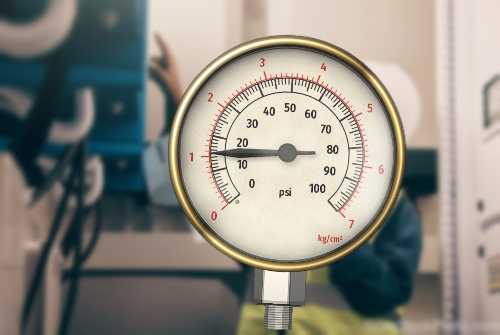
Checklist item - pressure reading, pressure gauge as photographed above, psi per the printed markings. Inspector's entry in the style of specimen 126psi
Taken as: 15psi
